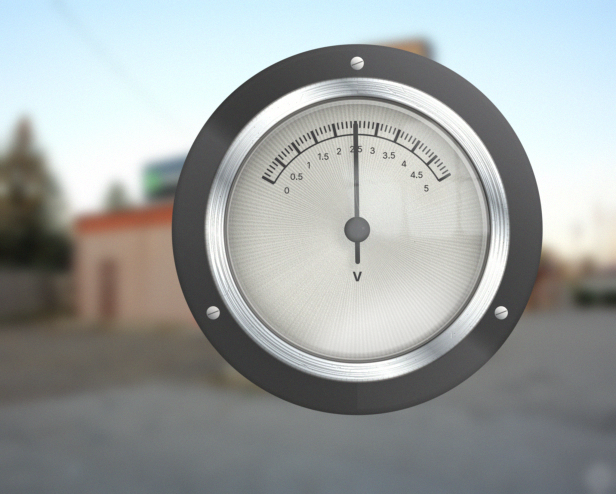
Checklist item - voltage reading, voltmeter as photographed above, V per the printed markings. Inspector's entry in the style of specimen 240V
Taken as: 2.5V
